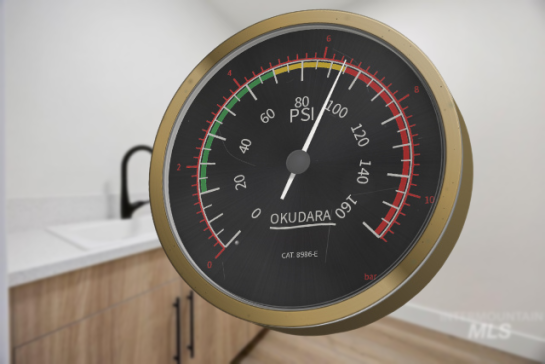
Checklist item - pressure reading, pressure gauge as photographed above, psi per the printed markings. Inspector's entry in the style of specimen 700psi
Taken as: 95psi
